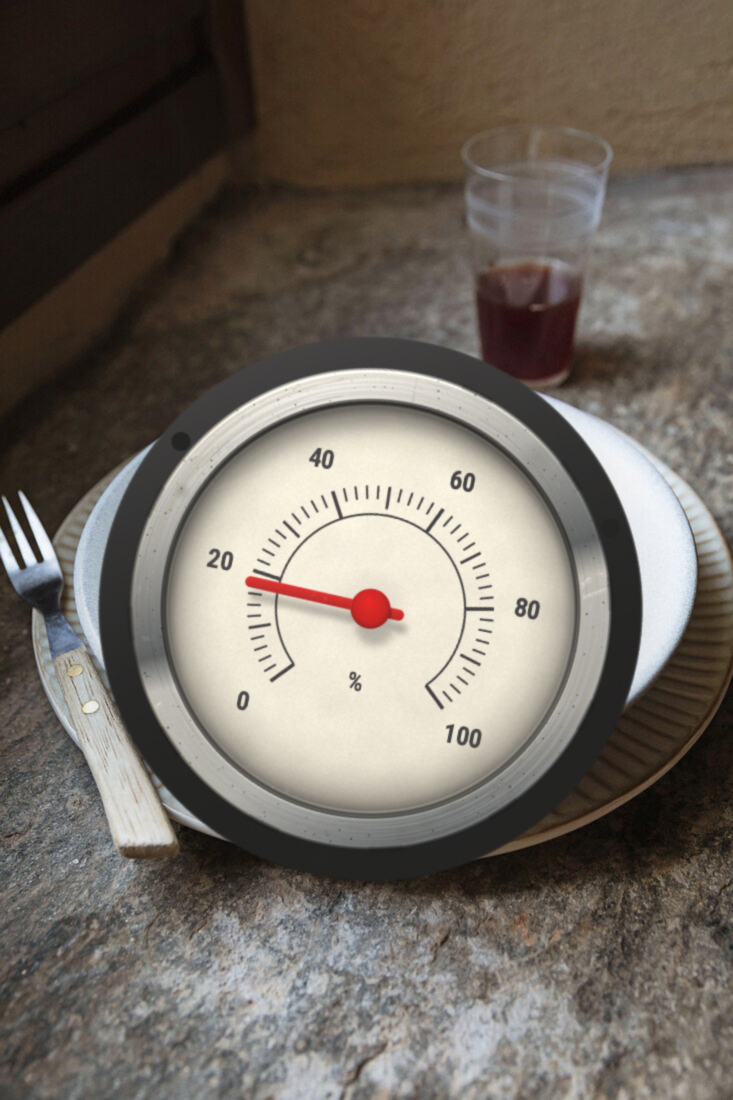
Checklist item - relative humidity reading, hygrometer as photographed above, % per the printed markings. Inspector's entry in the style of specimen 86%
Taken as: 18%
